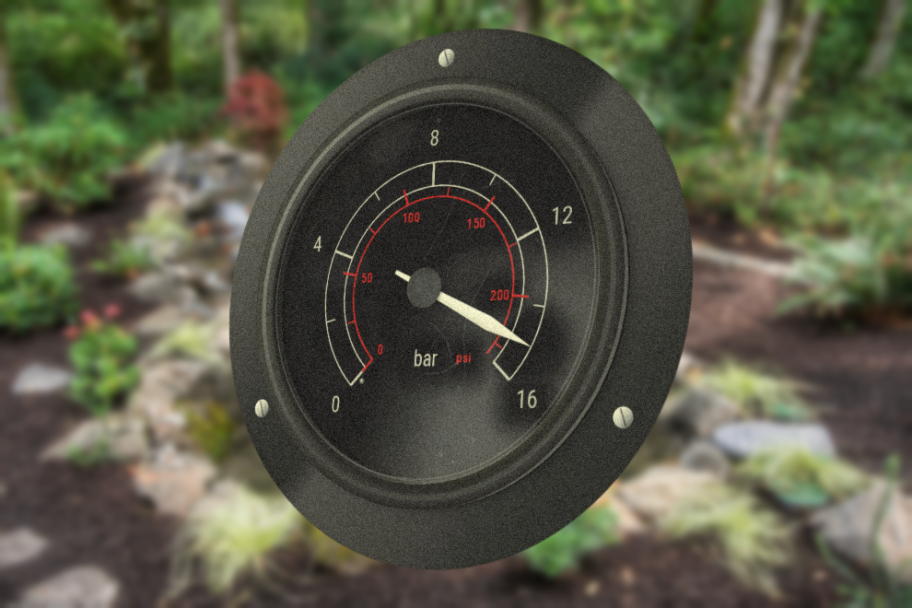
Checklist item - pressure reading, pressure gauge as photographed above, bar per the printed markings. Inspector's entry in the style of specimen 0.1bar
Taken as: 15bar
